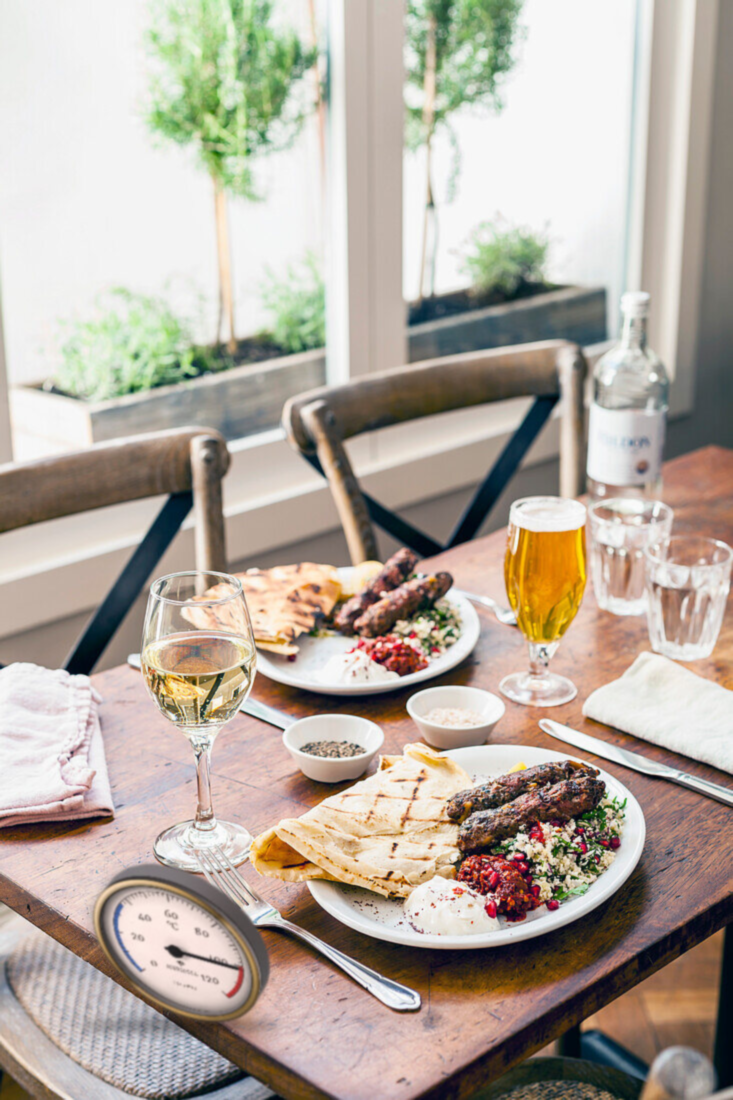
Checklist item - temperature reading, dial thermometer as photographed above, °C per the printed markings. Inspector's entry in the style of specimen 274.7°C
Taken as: 100°C
